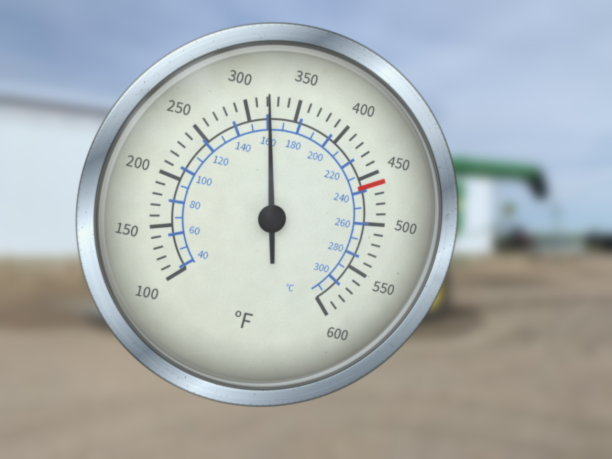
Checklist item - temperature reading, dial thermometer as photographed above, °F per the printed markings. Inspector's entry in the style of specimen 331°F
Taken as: 320°F
